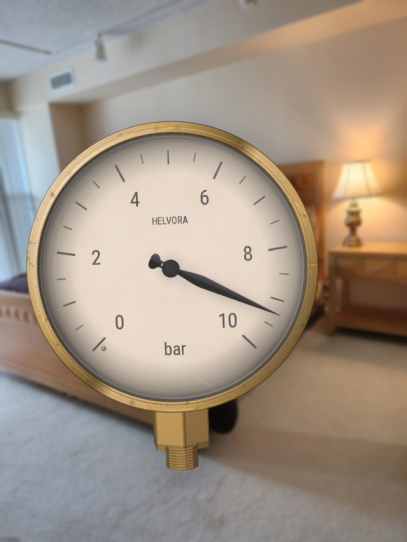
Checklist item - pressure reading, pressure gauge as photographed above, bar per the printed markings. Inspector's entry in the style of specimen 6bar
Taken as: 9.25bar
